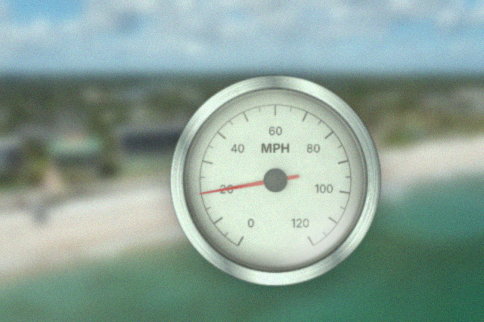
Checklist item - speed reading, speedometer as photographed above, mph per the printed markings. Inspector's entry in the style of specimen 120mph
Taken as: 20mph
